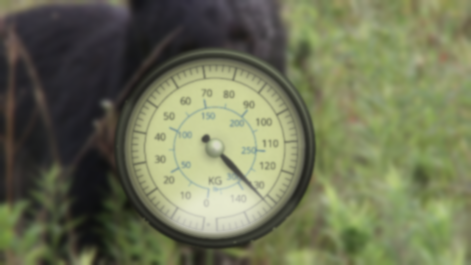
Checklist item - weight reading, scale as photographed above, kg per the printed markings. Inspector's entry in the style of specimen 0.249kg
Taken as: 132kg
